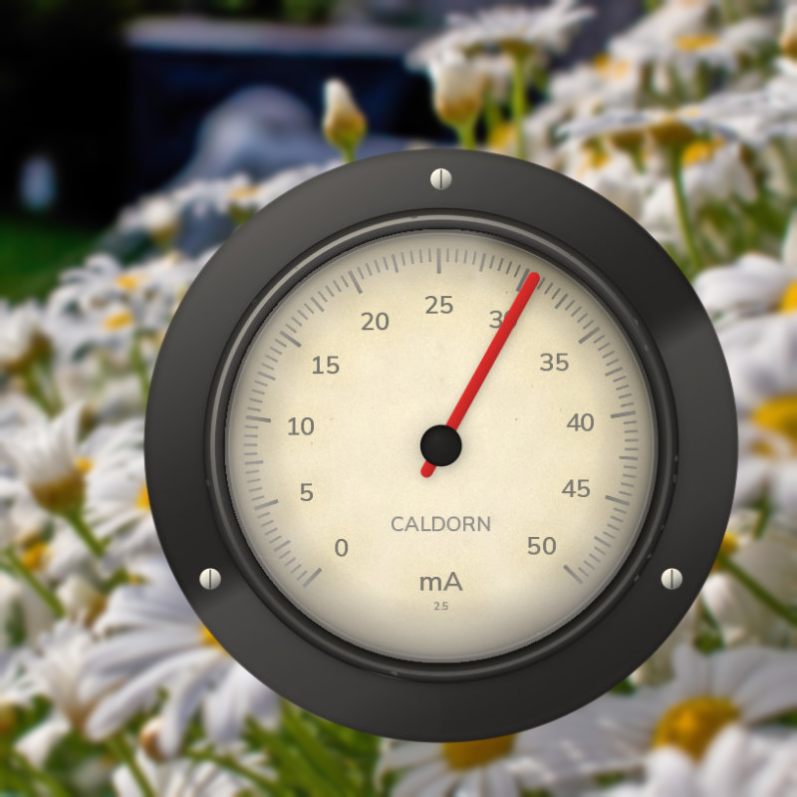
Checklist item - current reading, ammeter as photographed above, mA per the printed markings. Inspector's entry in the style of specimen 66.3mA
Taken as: 30.5mA
